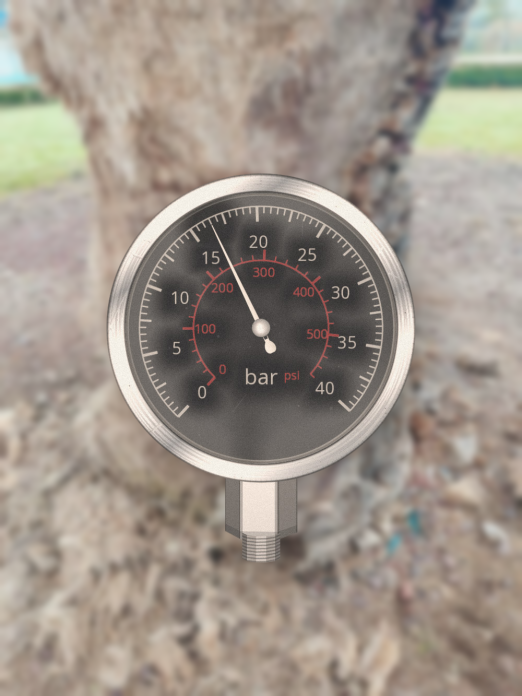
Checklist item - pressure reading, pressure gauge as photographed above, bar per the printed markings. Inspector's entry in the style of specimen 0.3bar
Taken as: 16.5bar
